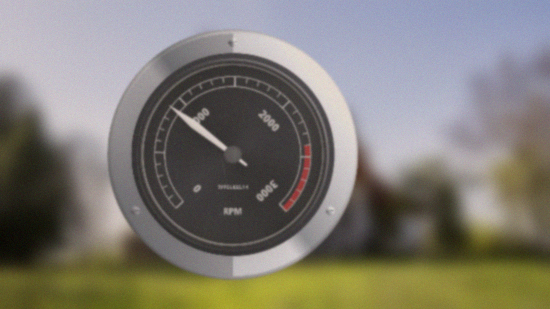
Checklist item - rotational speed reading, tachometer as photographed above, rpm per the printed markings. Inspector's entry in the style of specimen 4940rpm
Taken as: 900rpm
